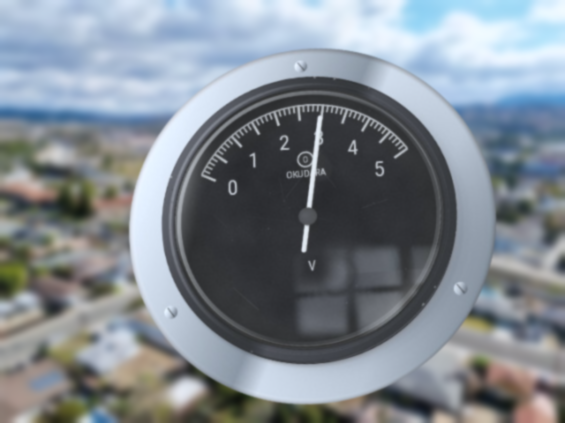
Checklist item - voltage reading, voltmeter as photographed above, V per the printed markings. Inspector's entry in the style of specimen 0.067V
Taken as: 3V
